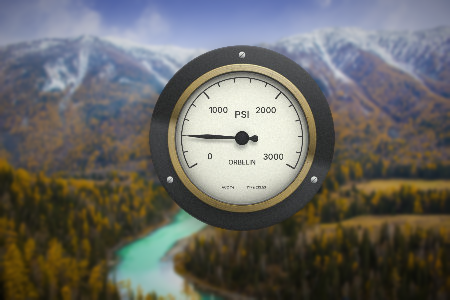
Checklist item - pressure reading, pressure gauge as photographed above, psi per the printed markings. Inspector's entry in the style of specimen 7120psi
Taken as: 400psi
